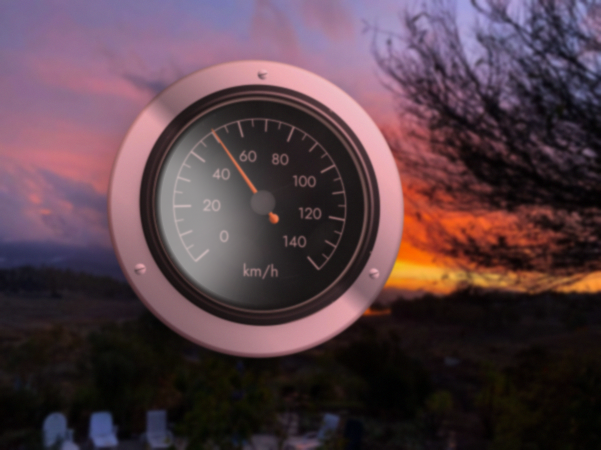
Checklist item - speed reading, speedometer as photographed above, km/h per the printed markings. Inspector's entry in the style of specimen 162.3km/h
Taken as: 50km/h
